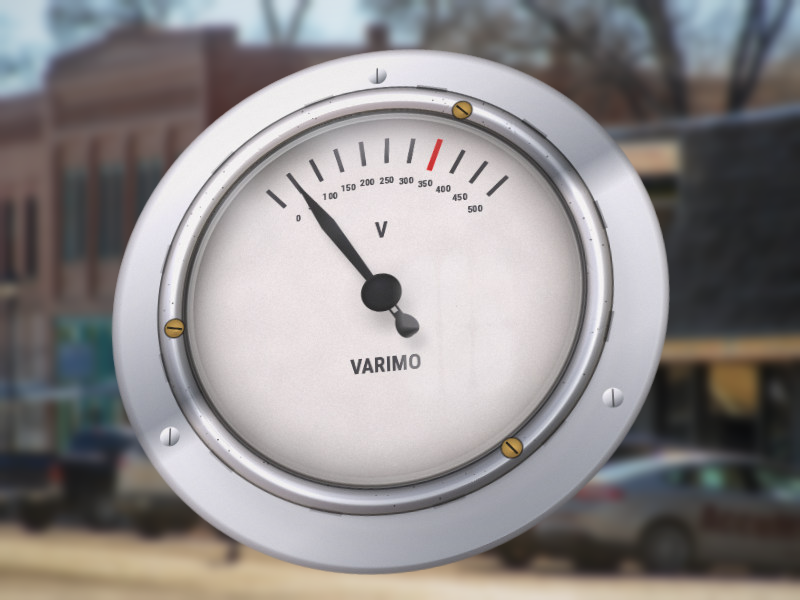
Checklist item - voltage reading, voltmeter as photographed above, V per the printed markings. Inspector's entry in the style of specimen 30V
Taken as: 50V
